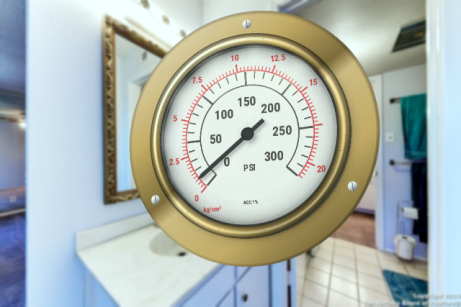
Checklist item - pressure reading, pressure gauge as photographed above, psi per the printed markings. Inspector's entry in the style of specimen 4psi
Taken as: 10psi
